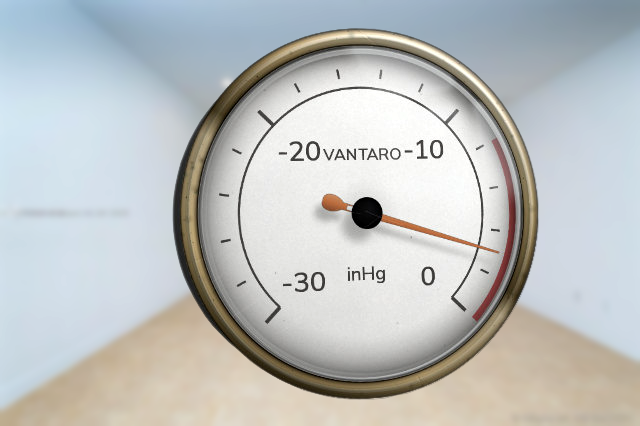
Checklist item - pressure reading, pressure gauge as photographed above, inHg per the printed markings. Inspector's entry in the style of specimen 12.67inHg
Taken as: -3inHg
